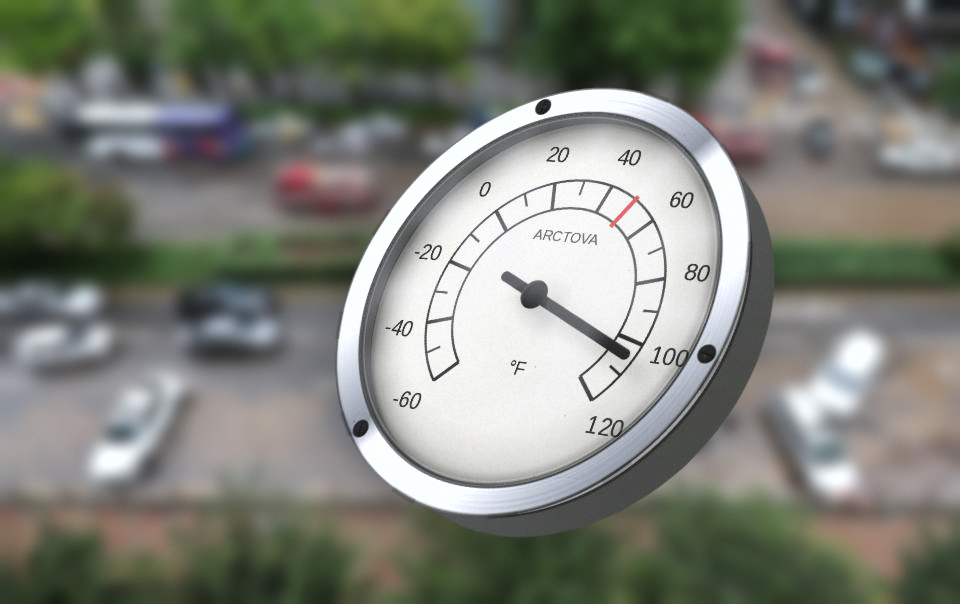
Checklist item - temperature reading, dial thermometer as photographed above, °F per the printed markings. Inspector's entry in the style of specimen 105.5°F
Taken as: 105°F
